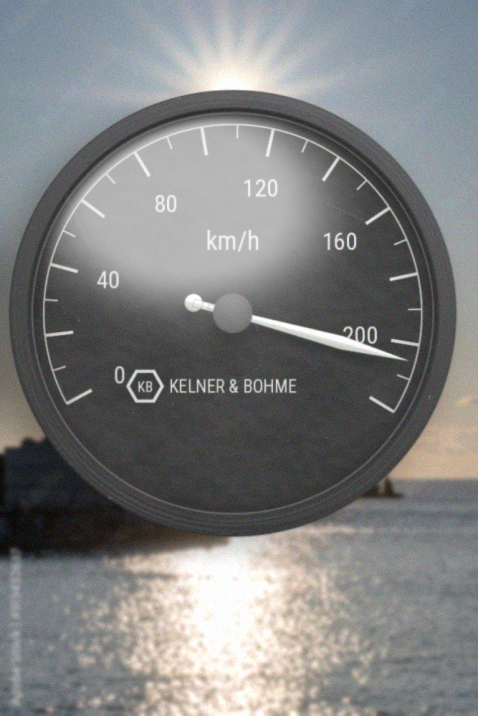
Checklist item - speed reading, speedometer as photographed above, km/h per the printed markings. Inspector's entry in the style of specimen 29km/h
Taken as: 205km/h
